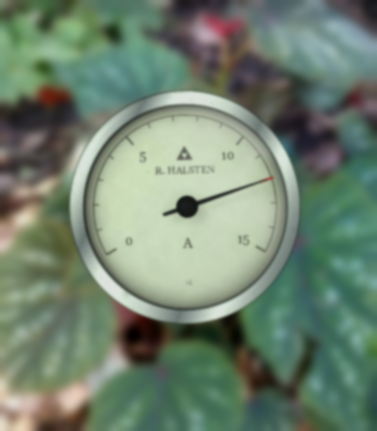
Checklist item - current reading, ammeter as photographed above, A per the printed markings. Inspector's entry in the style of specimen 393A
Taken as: 12A
